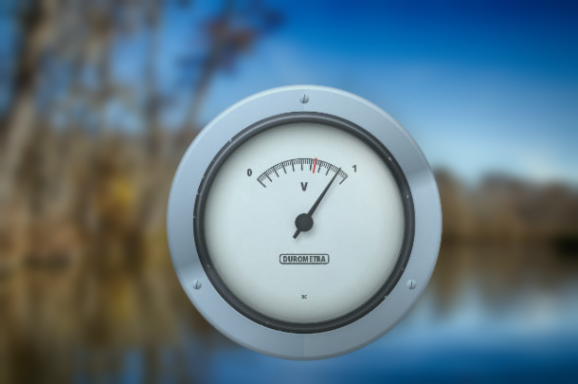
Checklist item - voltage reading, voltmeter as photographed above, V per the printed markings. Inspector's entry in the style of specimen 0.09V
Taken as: 0.9V
